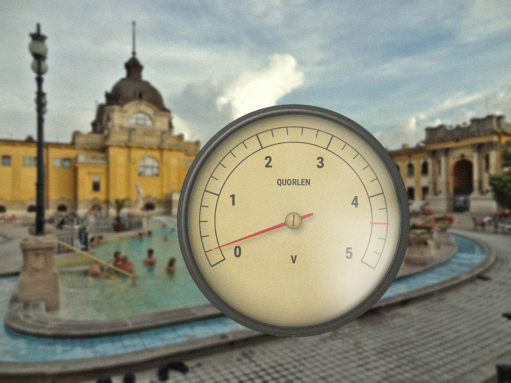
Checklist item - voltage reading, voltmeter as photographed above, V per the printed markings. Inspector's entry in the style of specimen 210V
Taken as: 0.2V
